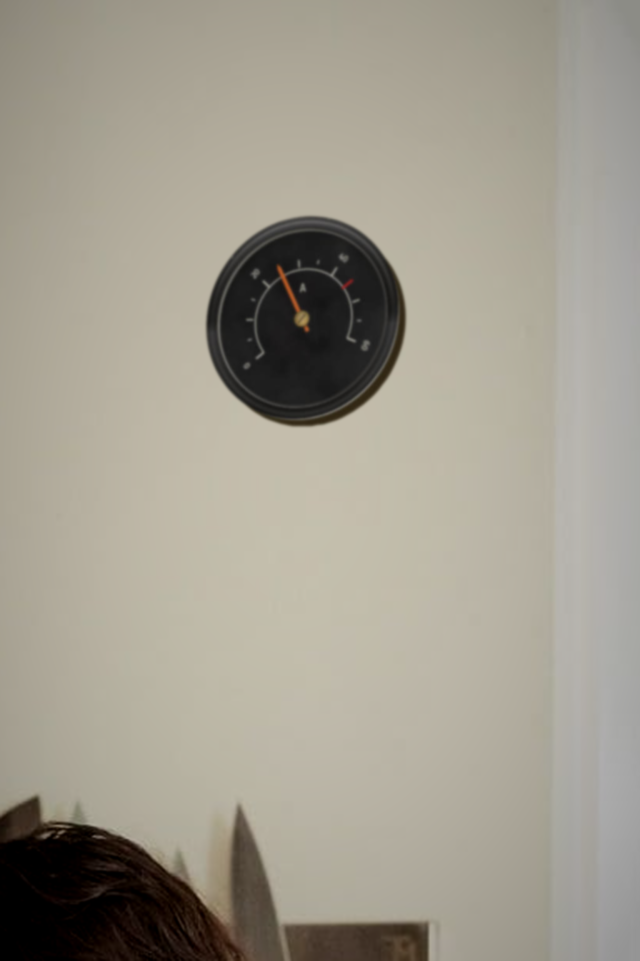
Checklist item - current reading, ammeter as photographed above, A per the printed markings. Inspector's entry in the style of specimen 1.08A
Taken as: 25A
